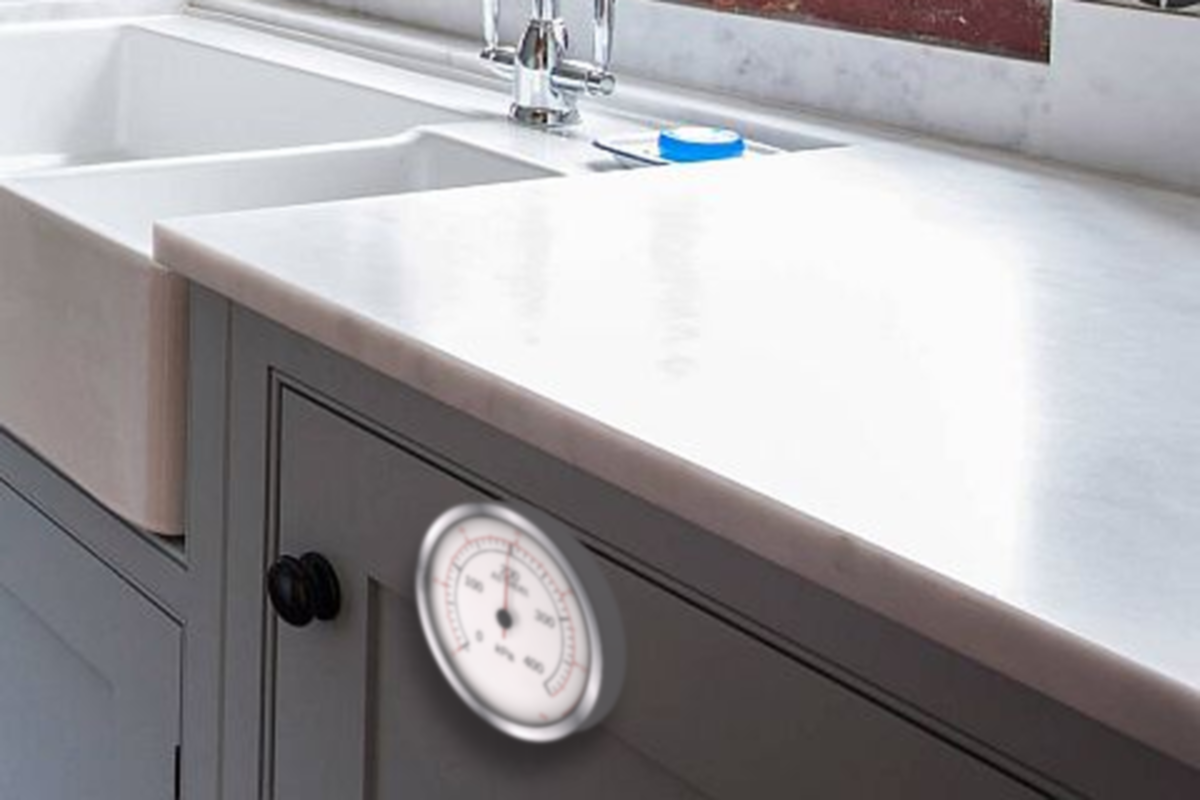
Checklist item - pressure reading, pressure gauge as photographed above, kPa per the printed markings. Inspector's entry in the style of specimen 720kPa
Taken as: 200kPa
